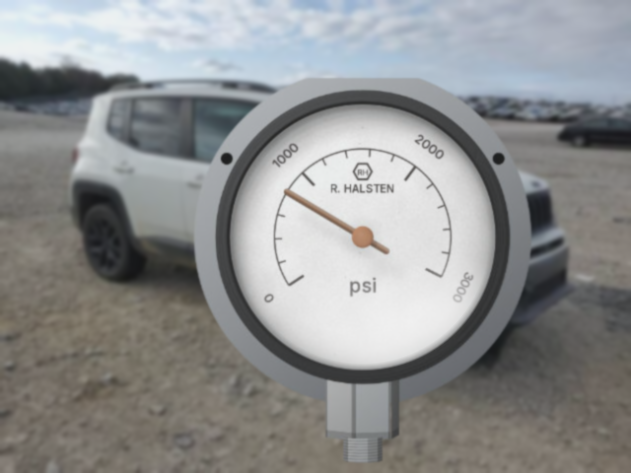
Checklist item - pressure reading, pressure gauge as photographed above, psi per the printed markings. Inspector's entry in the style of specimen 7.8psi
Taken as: 800psi
